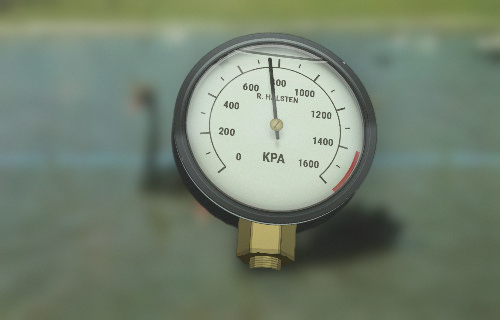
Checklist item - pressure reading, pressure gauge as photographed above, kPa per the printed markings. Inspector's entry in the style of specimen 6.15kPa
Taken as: 750kPa
